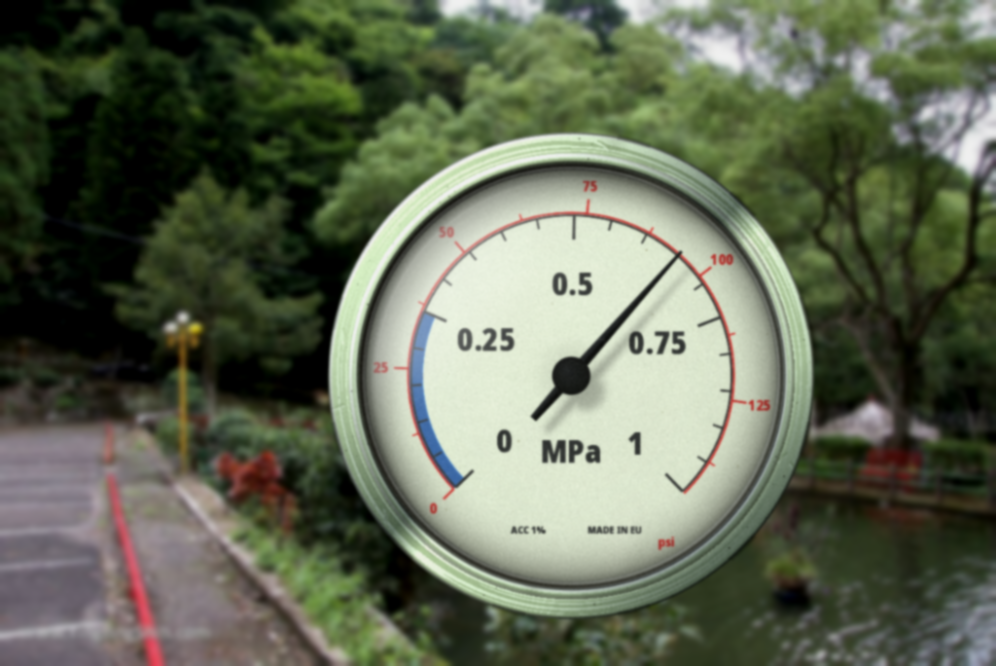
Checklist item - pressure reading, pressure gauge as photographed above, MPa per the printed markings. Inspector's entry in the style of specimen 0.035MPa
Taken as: 0.65MPa
